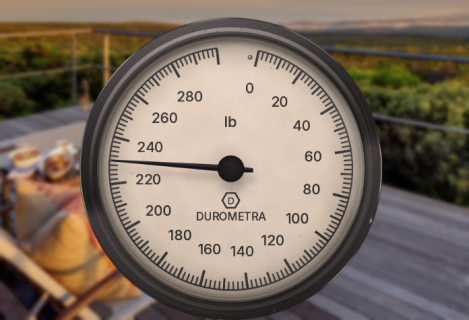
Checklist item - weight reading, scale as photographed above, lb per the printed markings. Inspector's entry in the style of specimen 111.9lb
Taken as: 230lb
